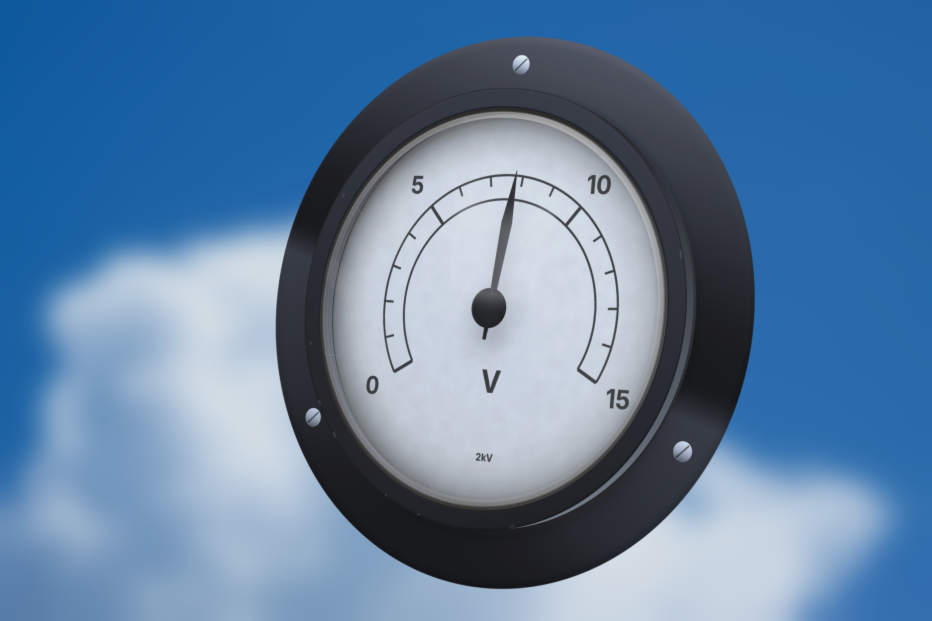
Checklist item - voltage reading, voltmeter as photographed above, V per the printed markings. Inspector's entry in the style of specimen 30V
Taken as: 8V
